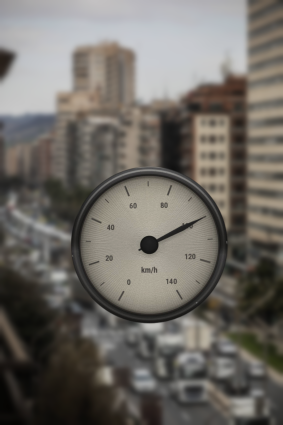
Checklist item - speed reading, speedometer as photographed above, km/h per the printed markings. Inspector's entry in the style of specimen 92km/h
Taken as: 100km/h
